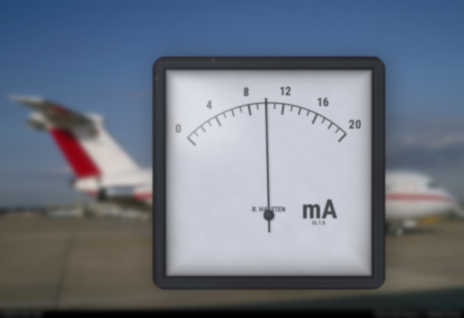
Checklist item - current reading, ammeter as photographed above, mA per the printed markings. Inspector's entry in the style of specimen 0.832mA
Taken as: 10mA
